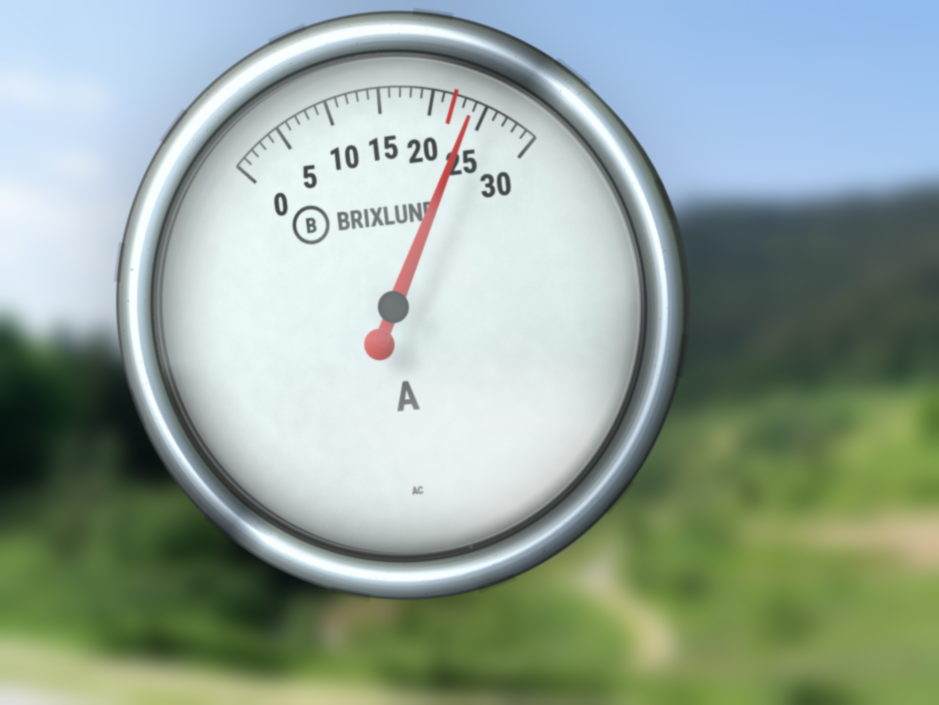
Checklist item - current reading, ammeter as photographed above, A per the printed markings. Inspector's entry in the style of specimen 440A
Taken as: 24A
